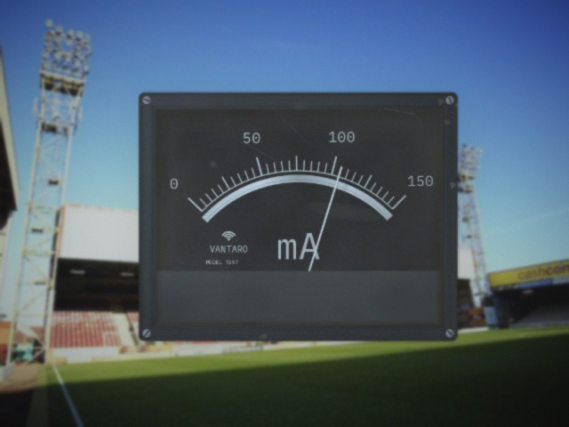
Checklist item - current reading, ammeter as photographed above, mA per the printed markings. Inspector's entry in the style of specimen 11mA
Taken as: 105mA
